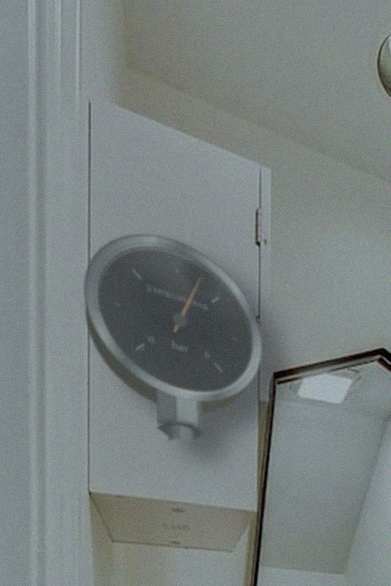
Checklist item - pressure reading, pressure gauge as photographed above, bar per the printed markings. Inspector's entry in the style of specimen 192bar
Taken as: 3.5bar
